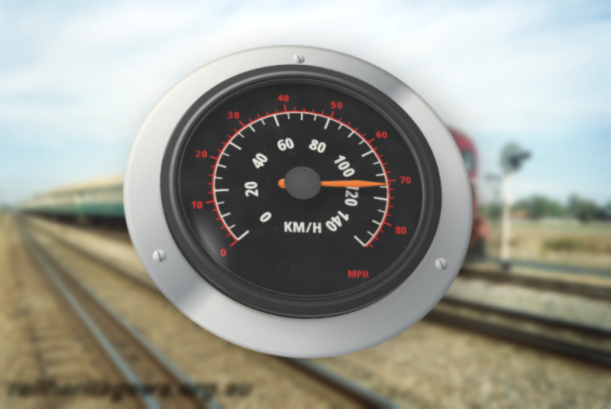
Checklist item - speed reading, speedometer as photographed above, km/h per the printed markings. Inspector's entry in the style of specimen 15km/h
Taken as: 115km/h
